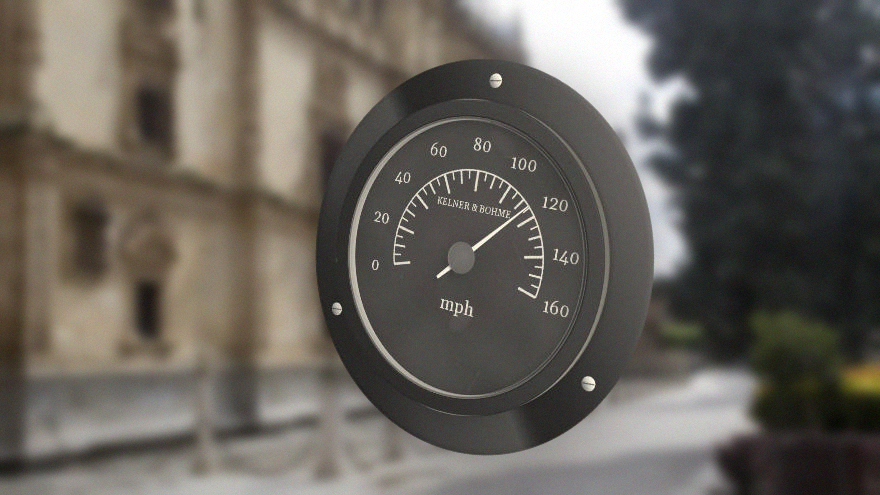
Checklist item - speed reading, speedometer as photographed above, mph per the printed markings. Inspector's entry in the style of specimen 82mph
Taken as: 115mph
